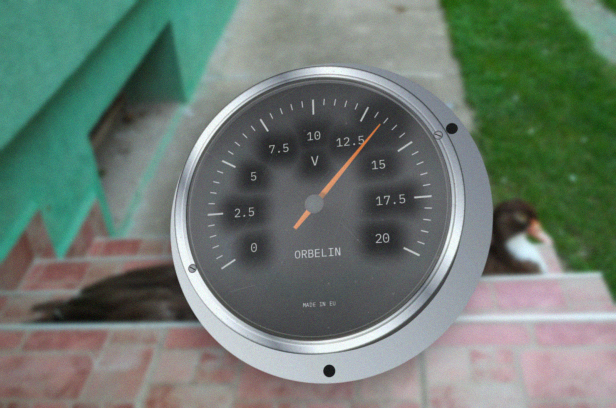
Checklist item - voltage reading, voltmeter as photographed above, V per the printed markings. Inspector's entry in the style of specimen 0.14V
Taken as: 13.5V
